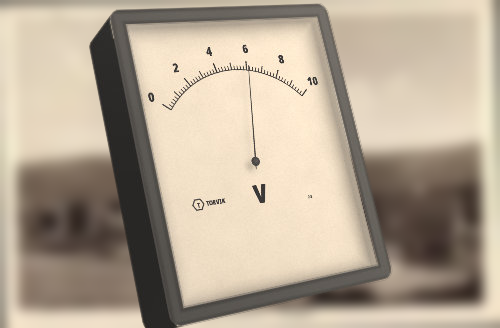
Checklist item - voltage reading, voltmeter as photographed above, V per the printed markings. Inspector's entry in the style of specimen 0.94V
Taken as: 6V
